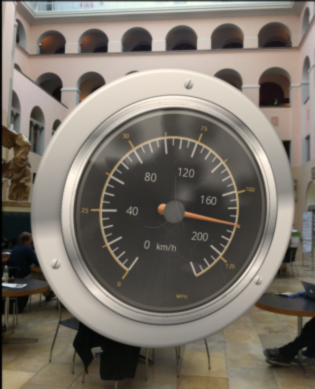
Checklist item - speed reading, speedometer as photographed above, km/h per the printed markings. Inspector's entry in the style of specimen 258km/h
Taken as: 180km/h
